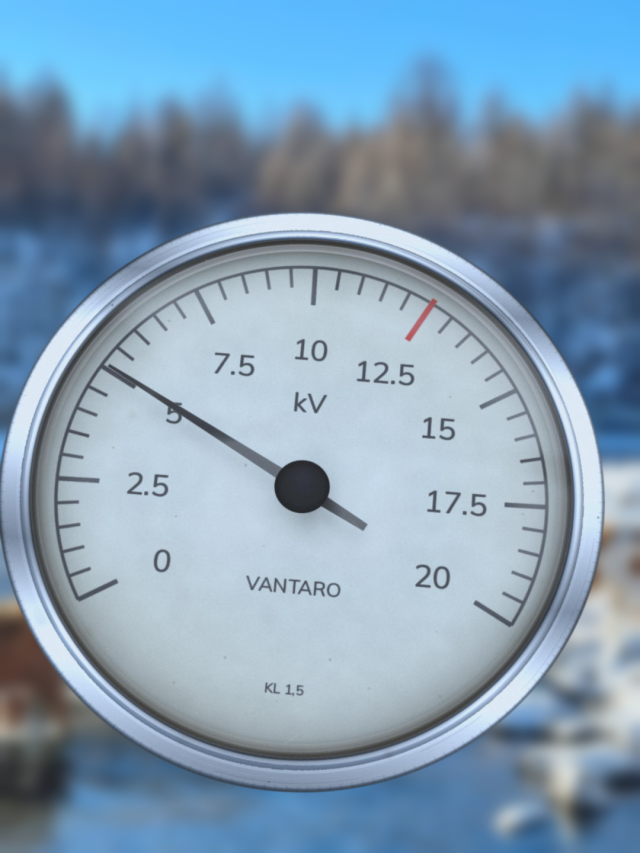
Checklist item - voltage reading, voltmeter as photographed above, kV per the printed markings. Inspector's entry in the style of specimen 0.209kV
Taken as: 5kV
